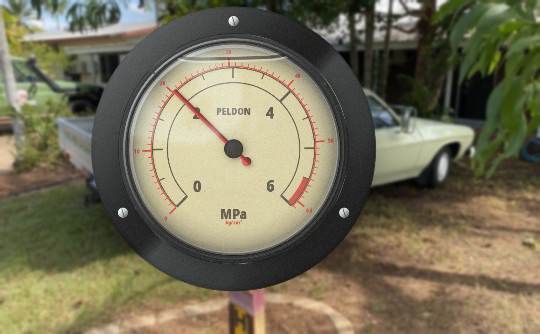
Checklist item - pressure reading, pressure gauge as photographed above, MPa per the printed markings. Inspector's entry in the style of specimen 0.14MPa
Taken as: 2MPa
